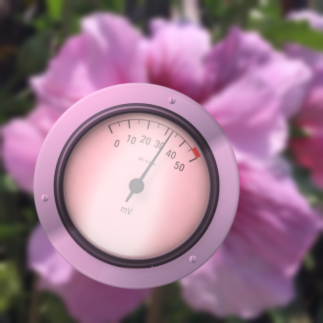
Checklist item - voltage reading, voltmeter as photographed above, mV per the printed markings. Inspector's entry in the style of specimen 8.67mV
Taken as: 32.5mV
